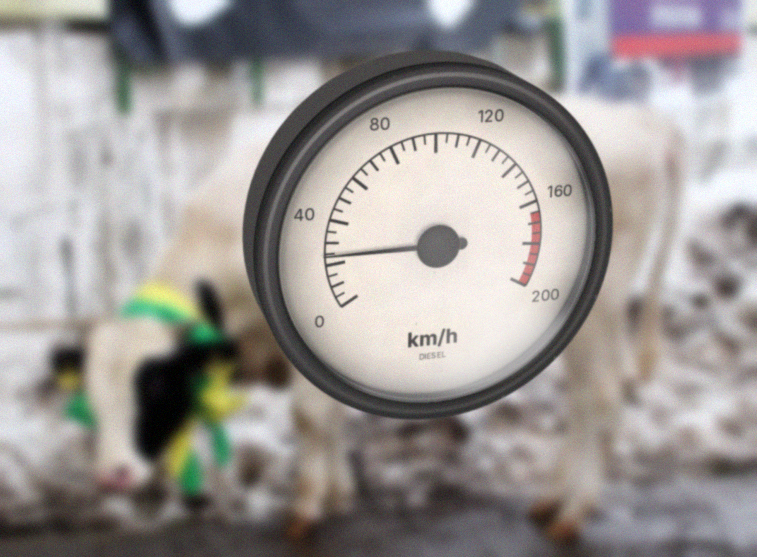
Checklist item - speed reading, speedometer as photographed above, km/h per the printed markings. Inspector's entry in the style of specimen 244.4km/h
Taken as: 25km/h
